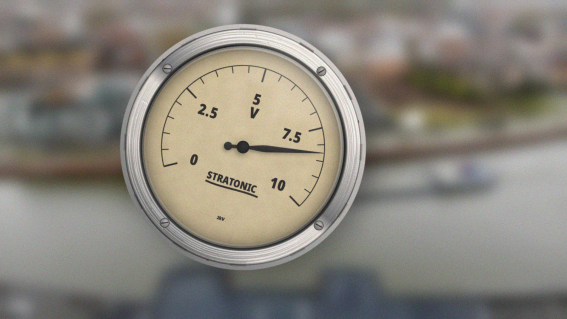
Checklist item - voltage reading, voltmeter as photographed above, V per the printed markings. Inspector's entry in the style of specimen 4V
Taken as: 8.25V
